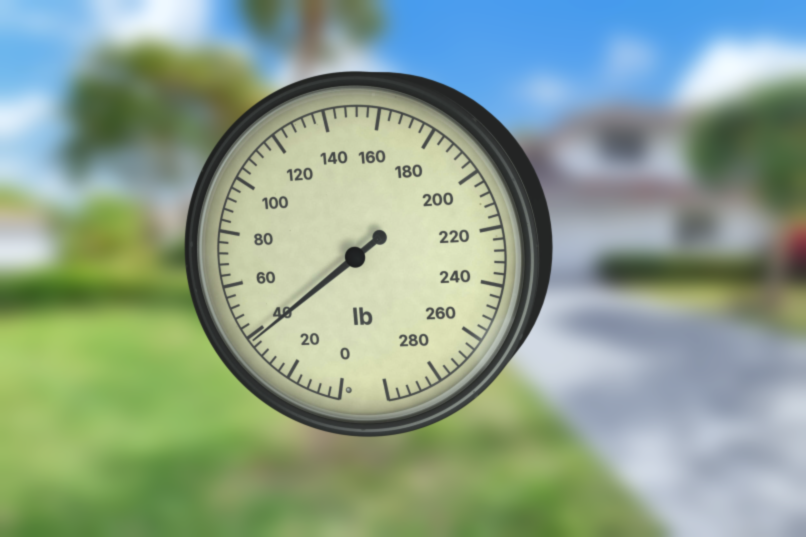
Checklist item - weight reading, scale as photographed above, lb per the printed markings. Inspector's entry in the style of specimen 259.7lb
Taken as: 38lb
